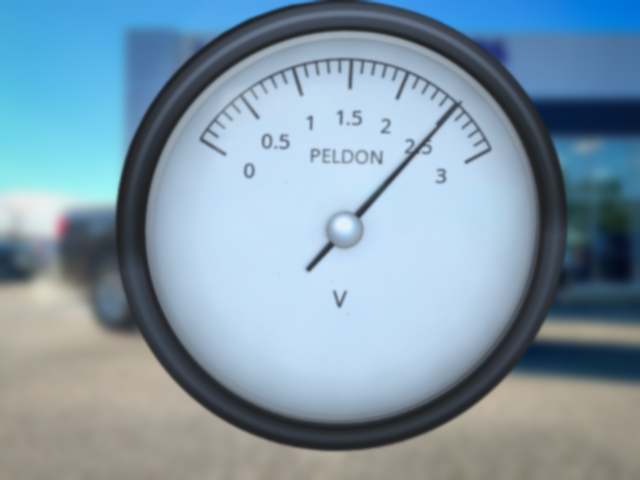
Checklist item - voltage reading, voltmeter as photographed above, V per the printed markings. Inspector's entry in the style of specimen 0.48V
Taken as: 2.5V
